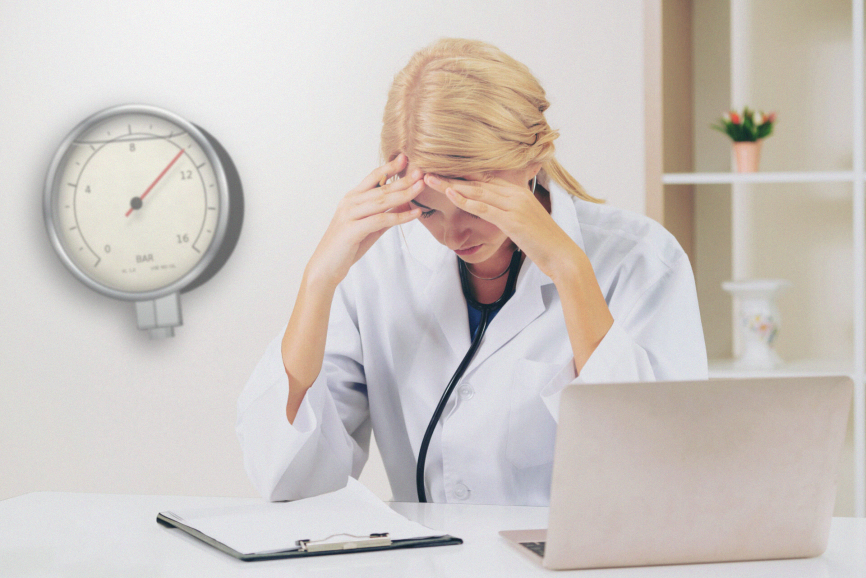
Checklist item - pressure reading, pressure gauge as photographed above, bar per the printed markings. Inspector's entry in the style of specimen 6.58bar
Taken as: 11bar
